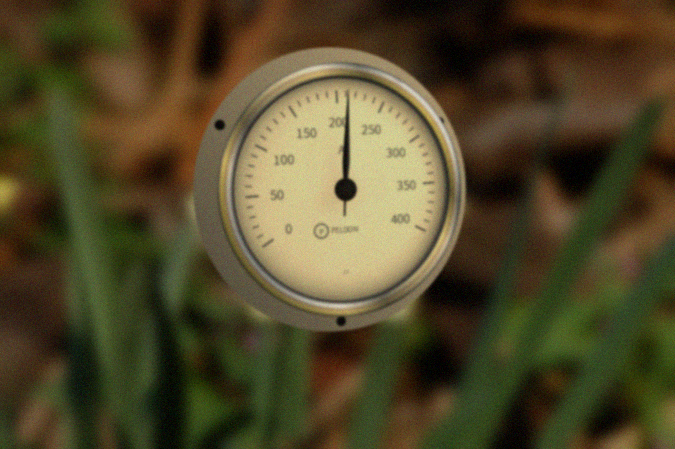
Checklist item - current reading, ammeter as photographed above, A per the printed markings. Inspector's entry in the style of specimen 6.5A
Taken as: 210A
